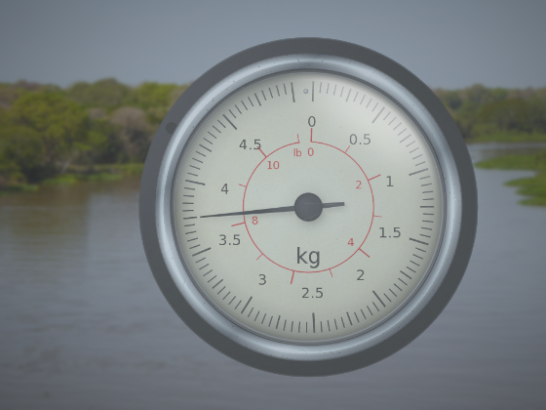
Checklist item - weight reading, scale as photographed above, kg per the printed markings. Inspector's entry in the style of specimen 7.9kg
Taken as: 3.75kg
